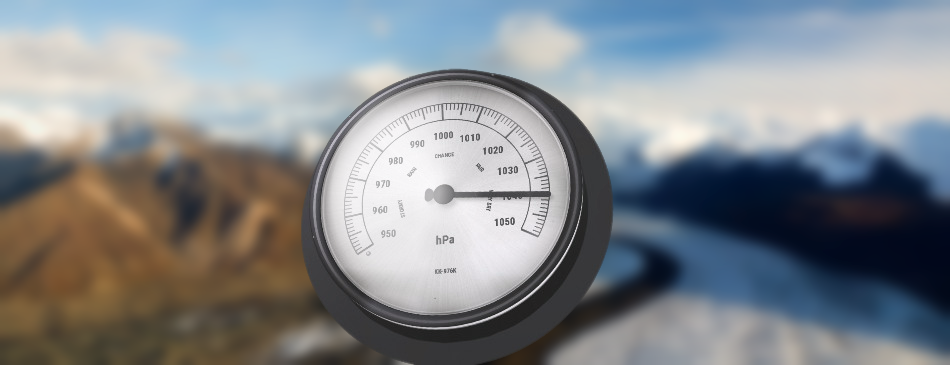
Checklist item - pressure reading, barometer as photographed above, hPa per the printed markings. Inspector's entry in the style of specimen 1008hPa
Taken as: 1040hPa
